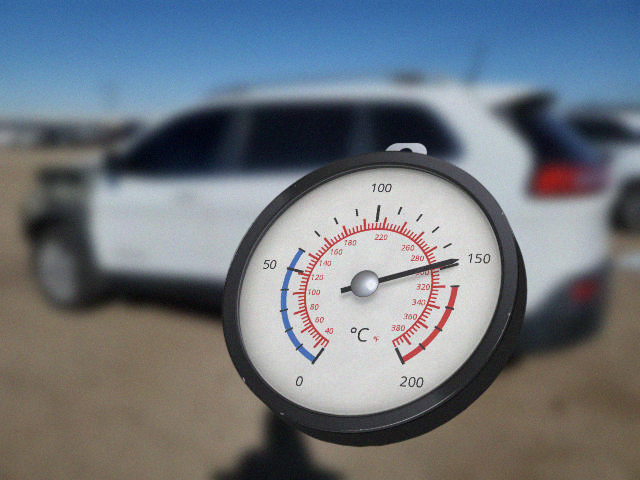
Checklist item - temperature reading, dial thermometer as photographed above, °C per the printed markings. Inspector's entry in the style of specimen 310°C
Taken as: 150°C
